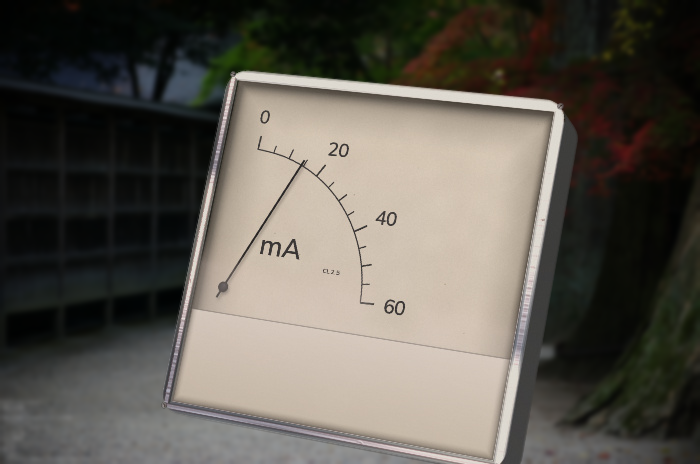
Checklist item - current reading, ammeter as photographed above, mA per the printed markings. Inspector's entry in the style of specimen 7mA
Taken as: 15mA
